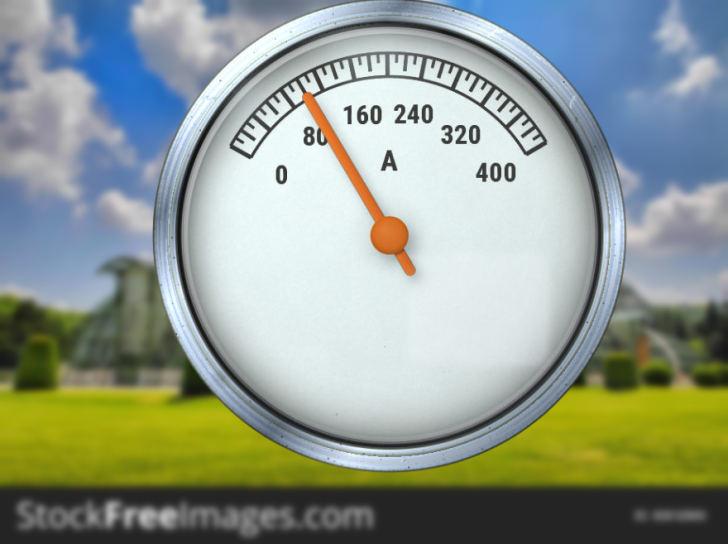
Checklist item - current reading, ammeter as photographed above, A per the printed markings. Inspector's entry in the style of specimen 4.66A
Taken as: 100A
